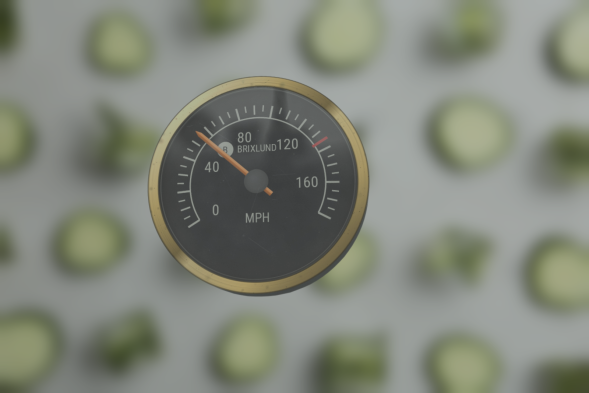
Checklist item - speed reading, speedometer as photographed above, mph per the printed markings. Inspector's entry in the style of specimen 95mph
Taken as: 55mph
